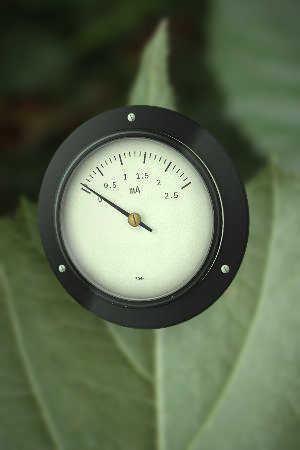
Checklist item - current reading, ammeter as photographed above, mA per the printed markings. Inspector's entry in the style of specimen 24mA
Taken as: 0.1mA
